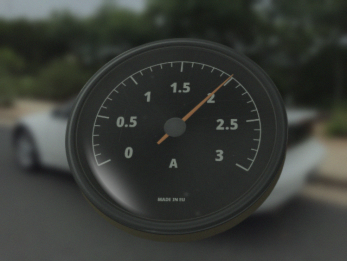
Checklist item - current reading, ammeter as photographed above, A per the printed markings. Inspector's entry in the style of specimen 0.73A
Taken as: 2A
